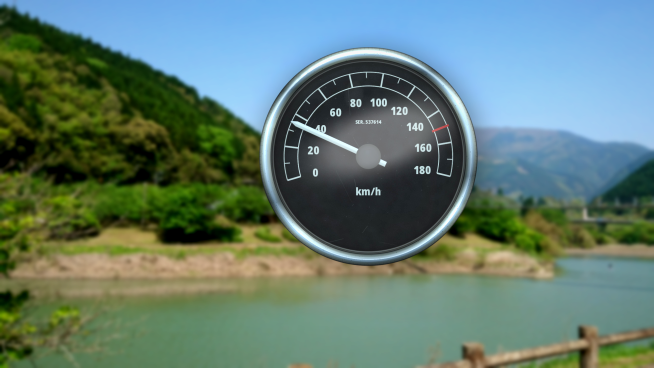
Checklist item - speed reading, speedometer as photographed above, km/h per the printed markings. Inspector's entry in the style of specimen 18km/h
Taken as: 35km/h
